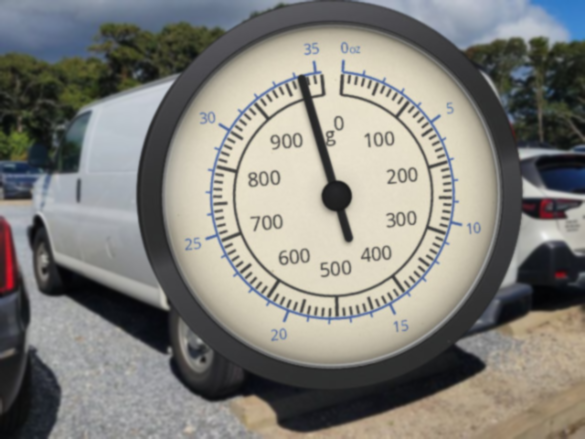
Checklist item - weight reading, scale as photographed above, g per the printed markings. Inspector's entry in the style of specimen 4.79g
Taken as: 970g
